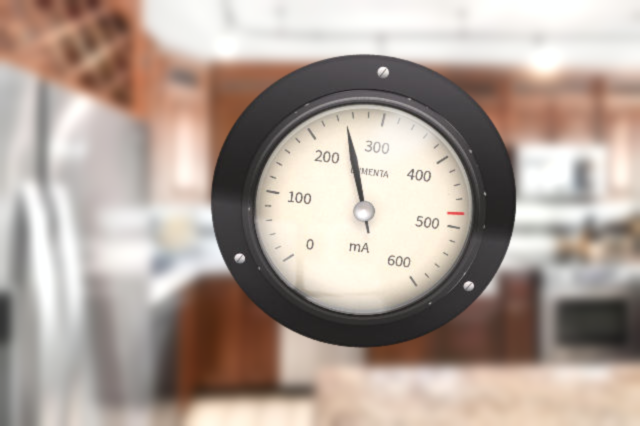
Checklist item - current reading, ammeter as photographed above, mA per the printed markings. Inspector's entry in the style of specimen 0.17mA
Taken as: 250mA
